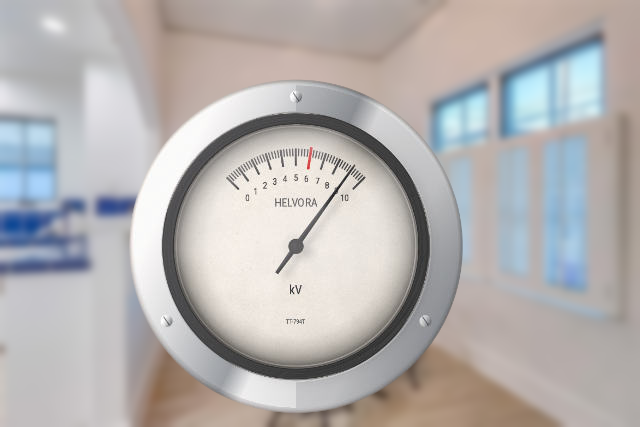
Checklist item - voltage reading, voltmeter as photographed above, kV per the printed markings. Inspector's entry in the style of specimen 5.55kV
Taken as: 9kV
